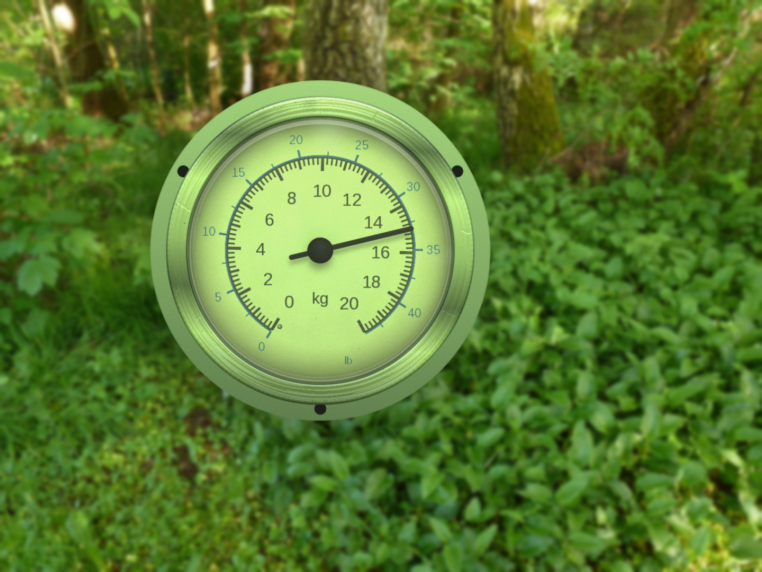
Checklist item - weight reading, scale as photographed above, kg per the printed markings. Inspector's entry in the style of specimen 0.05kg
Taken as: 15kg
